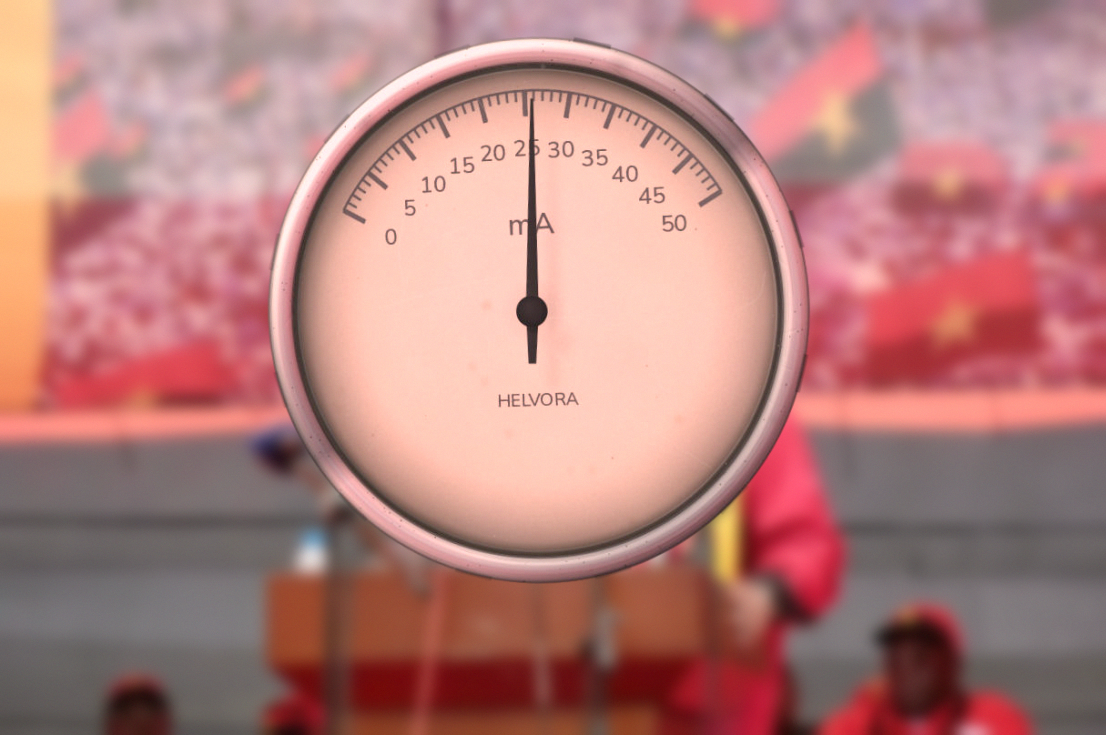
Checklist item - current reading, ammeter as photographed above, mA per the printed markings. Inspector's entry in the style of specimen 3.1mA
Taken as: 26mA
